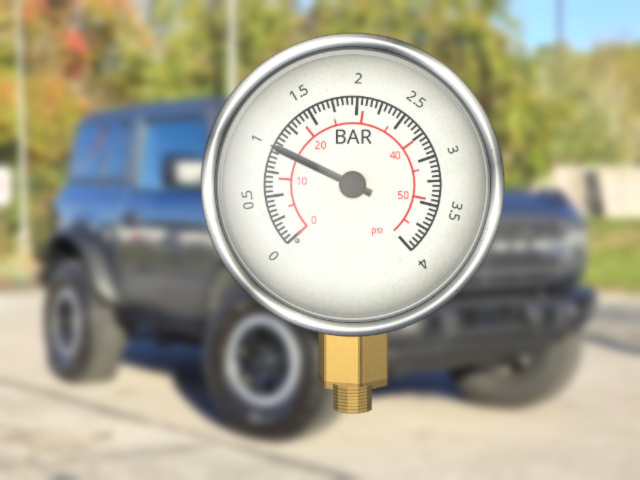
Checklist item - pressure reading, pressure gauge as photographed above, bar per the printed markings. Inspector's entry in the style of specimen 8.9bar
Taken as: 1bar
